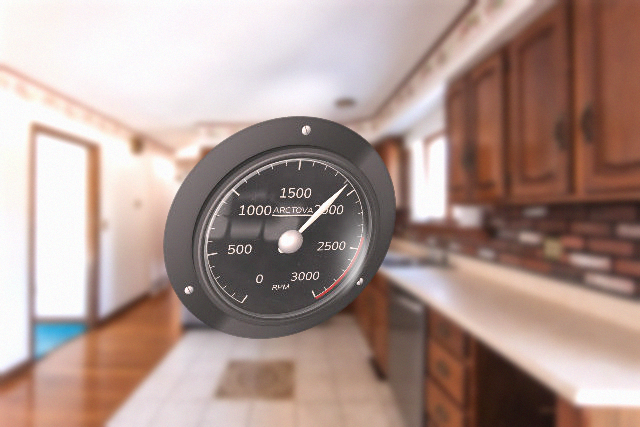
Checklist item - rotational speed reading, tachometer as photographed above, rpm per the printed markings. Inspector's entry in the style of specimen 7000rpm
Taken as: 1900rpm
